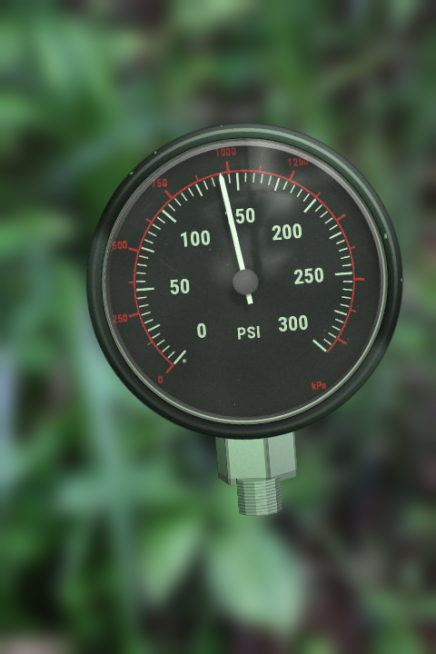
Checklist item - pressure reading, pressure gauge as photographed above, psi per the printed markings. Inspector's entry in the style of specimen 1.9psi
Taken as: 140psi
